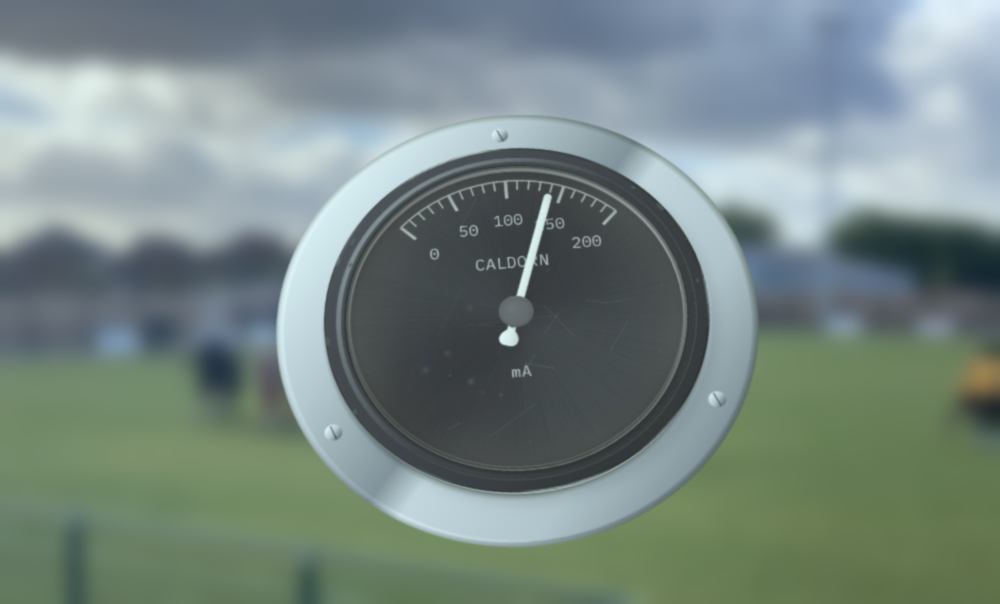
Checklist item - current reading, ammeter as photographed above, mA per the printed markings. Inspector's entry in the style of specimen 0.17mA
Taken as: 140mA
